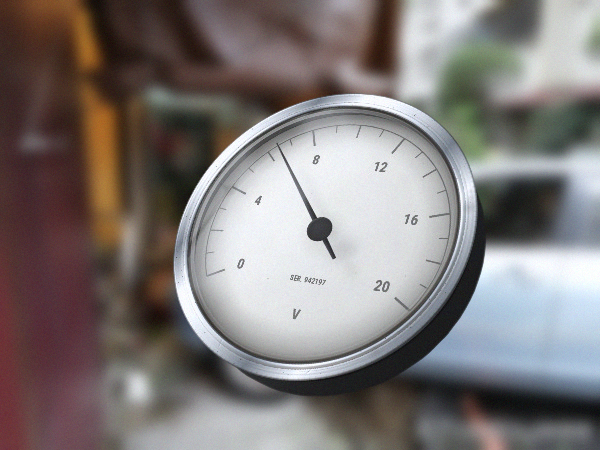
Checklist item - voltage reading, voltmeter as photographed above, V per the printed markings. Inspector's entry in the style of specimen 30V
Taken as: 6.5V
